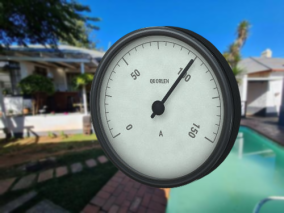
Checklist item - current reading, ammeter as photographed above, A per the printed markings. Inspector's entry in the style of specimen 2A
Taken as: 100A
